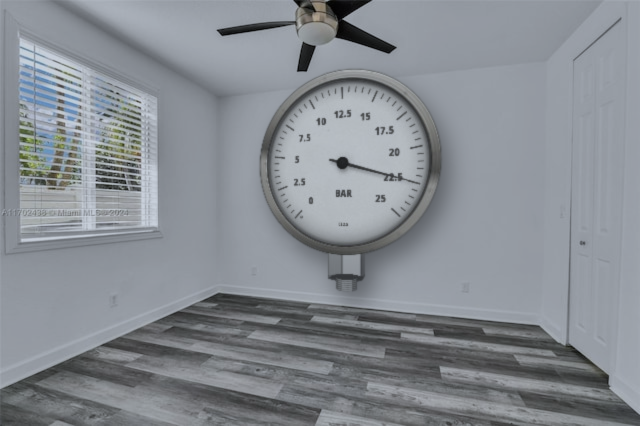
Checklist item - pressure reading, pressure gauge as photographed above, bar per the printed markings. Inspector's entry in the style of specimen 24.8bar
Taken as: 22.5bar
